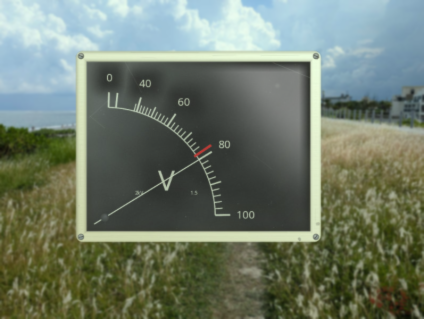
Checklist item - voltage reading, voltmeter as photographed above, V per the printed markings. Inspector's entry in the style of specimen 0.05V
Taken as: 80V
